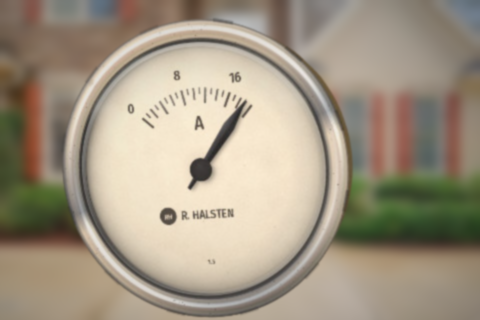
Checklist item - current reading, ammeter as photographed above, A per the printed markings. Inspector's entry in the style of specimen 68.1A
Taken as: 19A
